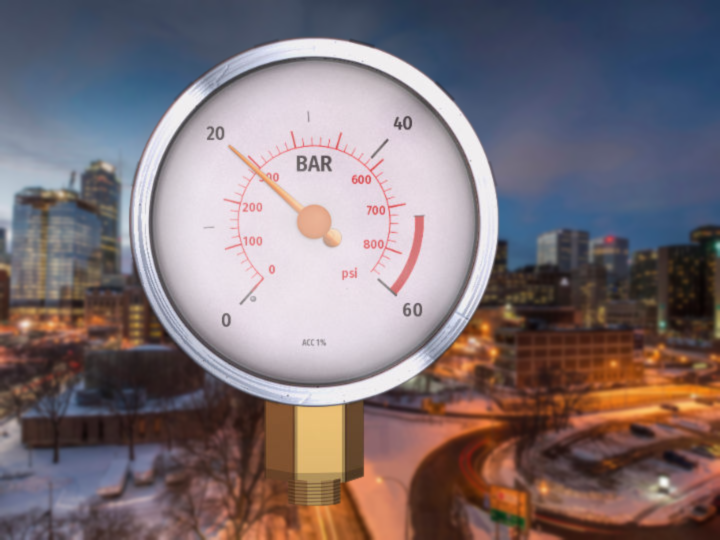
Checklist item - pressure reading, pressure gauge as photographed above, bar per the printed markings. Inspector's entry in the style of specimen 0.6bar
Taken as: 20bar
